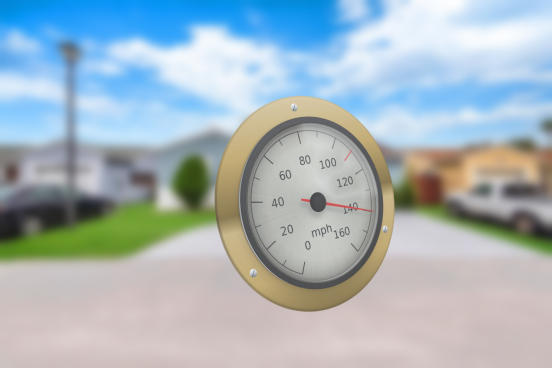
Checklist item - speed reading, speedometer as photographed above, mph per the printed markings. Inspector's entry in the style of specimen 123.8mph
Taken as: 140mph
